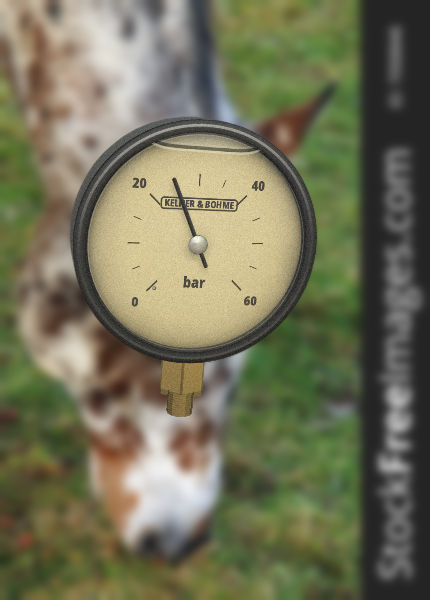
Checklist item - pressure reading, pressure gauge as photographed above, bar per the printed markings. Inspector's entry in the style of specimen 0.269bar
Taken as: 25bar
